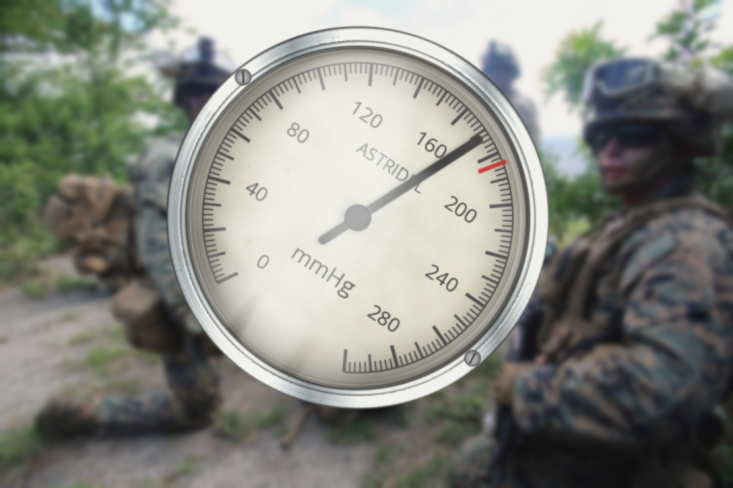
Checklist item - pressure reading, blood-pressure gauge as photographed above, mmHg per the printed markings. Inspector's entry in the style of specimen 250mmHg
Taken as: 172mmHg
